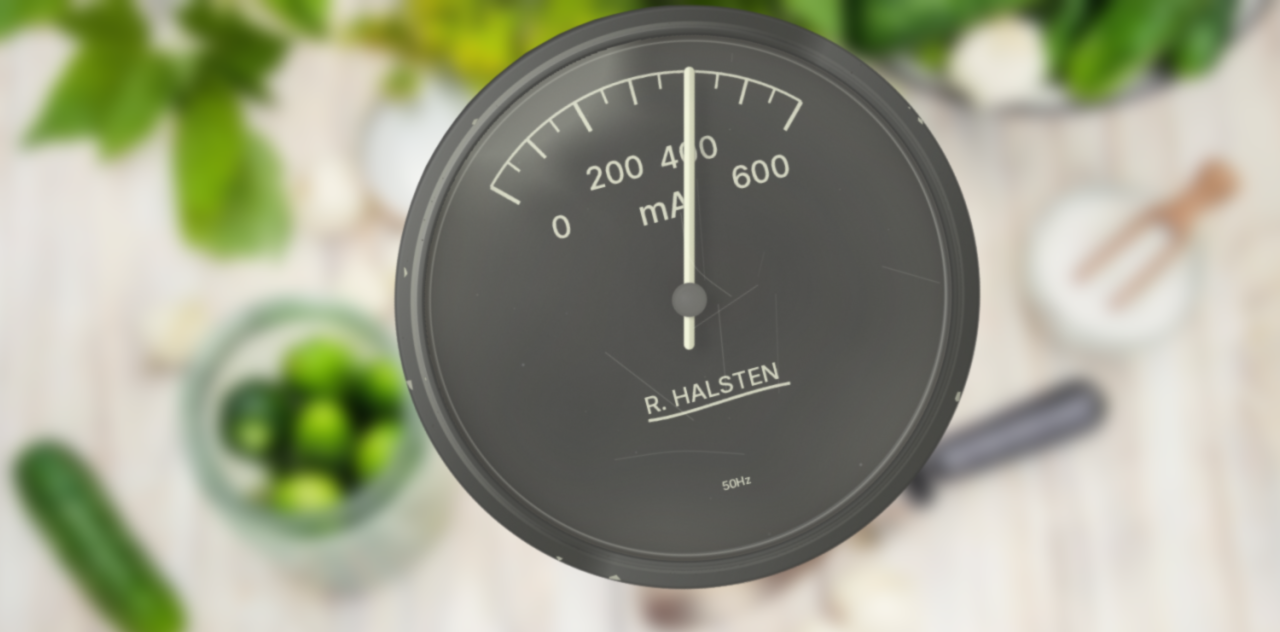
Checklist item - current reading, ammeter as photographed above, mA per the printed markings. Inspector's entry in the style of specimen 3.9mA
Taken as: 400mA
